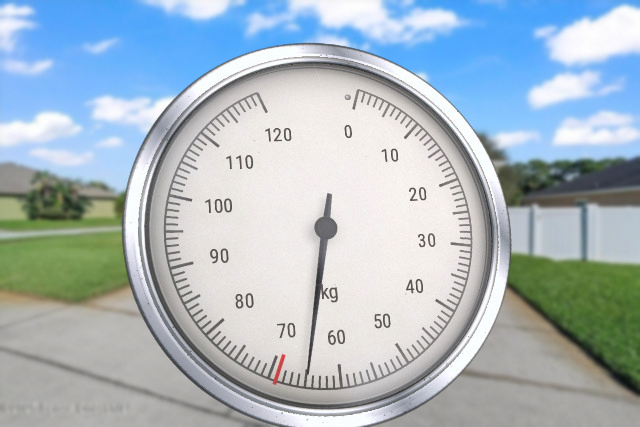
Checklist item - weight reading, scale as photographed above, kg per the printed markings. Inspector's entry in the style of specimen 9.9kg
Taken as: 65kg
